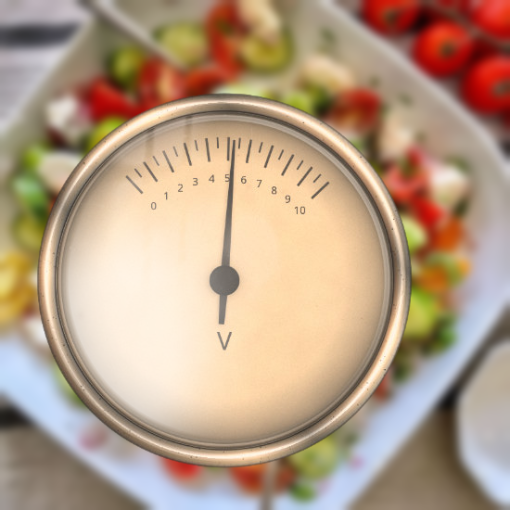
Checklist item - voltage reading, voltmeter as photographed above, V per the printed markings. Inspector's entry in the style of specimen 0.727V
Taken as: 5.25V
